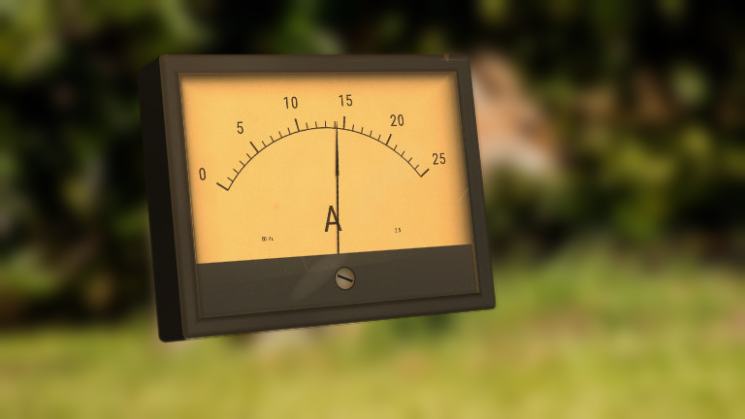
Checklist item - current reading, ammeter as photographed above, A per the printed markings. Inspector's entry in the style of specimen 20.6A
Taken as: 14A
